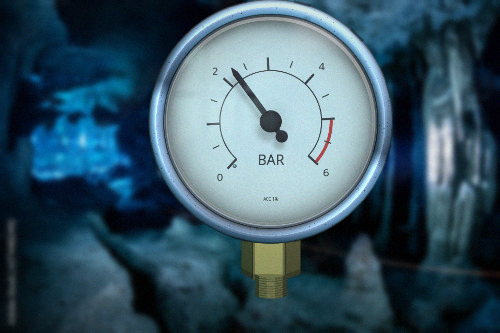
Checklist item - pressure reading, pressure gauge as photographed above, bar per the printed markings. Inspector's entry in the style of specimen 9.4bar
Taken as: 2.25bar
